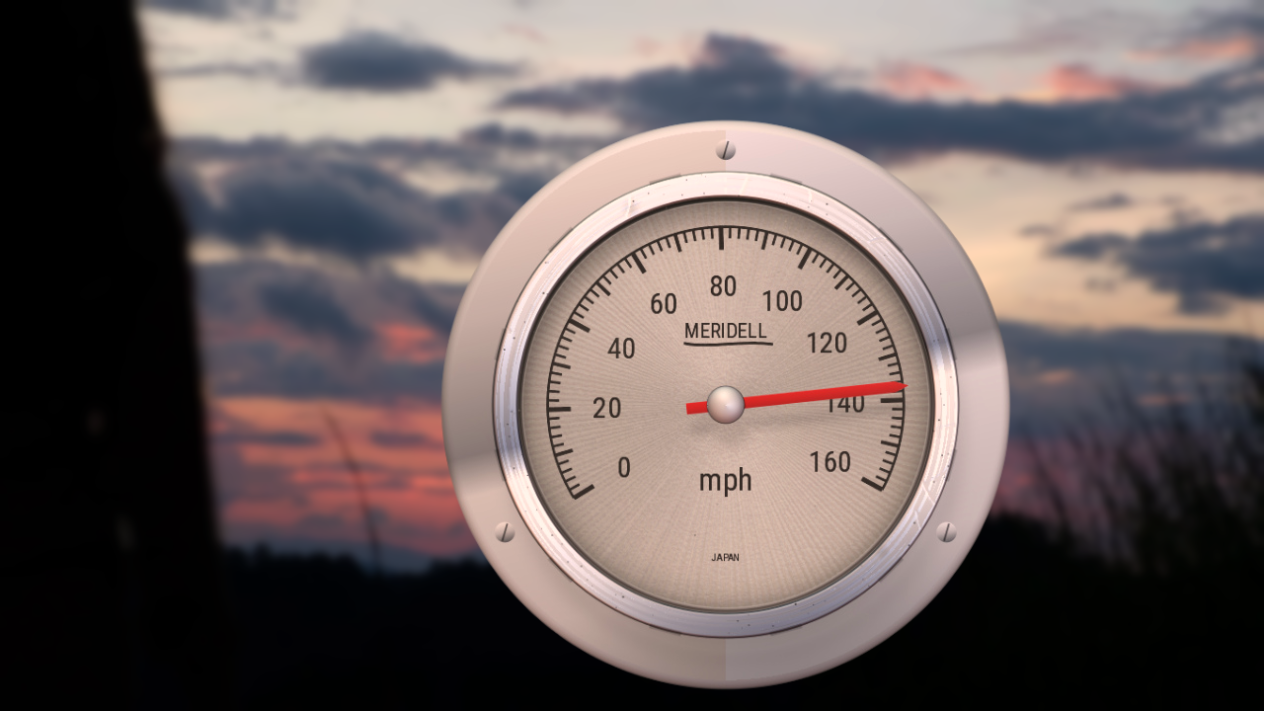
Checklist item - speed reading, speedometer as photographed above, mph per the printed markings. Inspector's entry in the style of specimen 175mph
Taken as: 137mph
